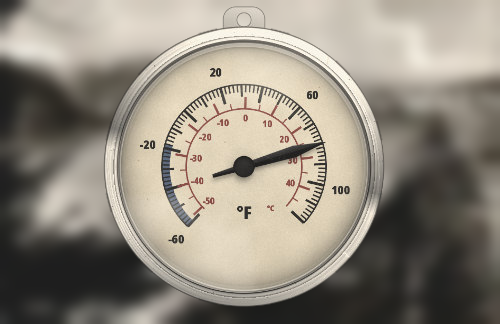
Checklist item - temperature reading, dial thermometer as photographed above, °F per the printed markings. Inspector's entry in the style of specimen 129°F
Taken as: 80°F
